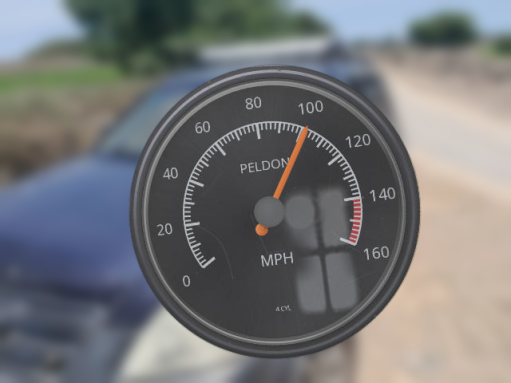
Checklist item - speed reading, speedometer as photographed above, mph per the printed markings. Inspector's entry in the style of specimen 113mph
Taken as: 102mph
